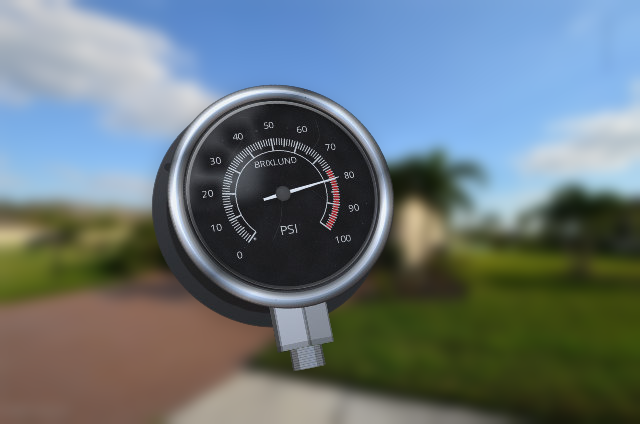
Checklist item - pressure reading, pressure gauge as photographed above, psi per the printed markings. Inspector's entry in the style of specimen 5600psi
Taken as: 80psi
